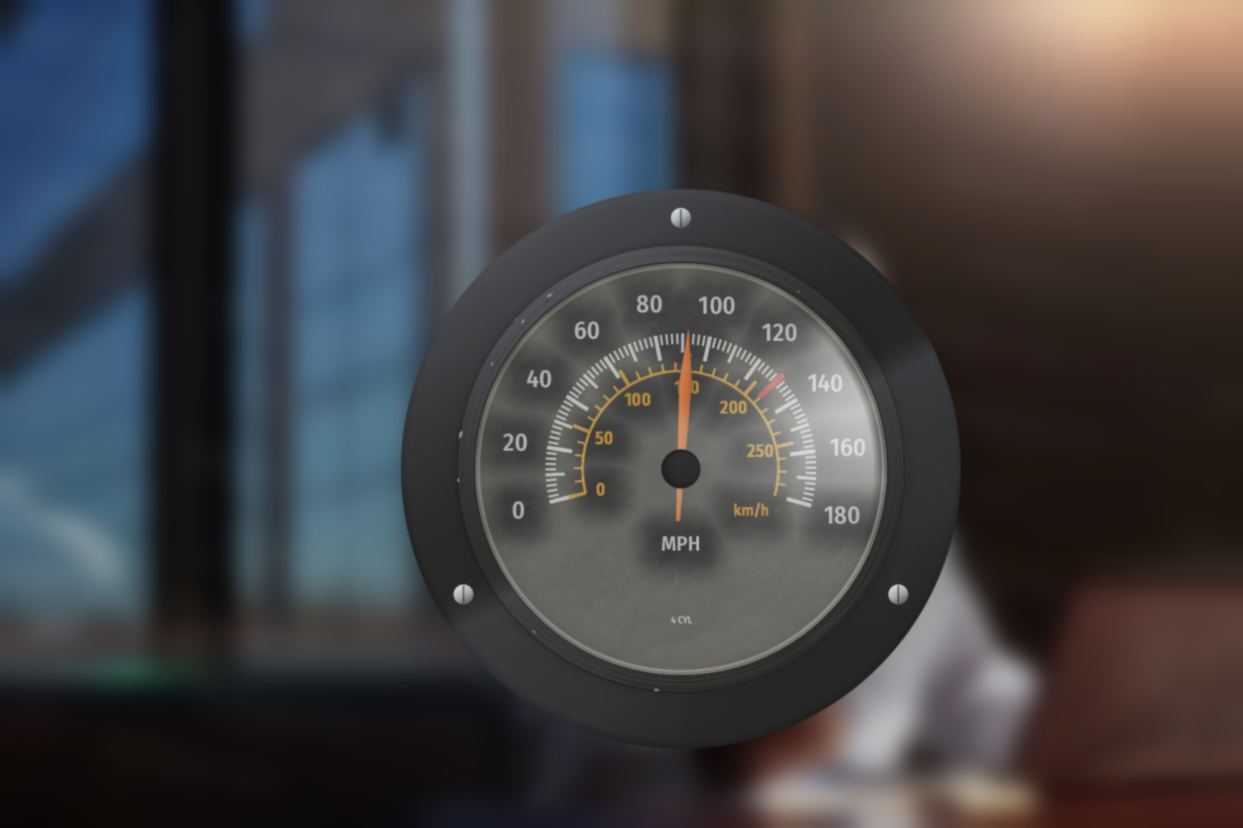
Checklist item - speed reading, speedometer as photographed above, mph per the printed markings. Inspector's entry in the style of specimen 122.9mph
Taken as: 92mph
